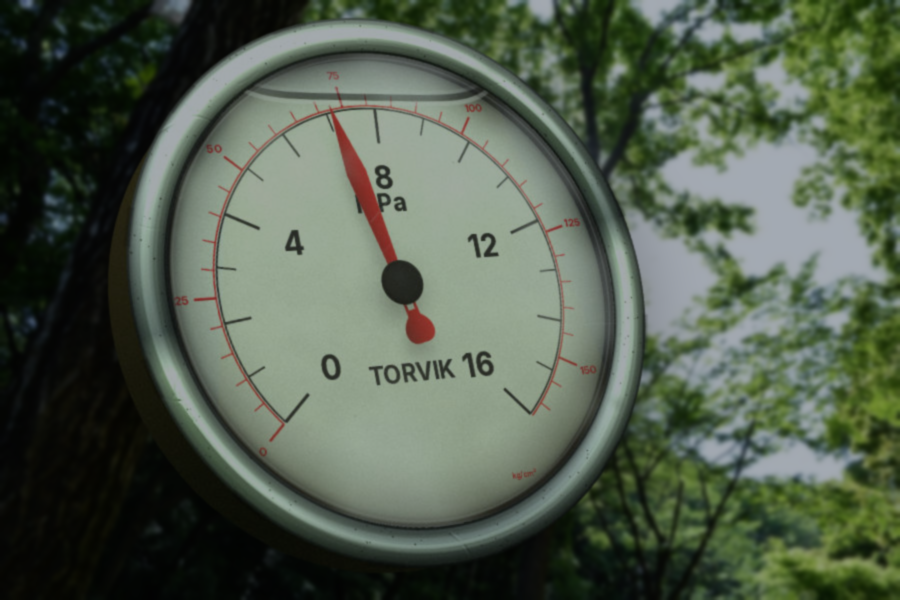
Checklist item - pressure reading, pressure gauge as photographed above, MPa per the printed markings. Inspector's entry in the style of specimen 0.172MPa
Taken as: 7MPa
